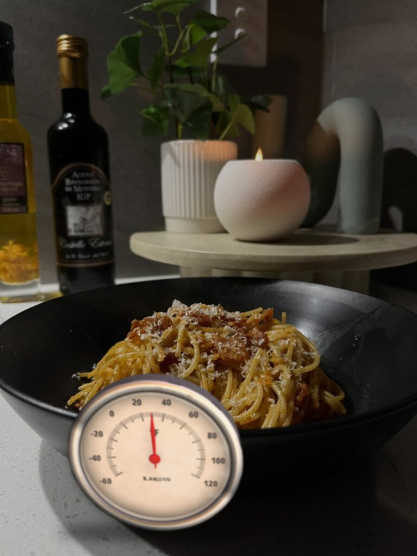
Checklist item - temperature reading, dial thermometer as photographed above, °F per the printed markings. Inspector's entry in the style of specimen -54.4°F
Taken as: 30°F
